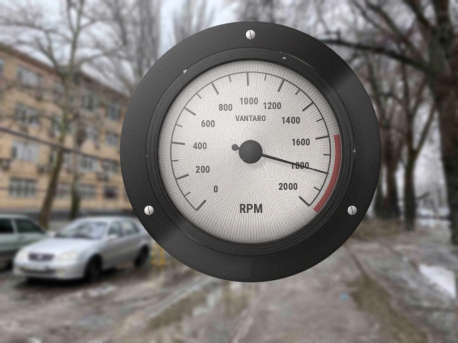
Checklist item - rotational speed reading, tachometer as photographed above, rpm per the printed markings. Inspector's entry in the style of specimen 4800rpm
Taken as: 1800rpm
